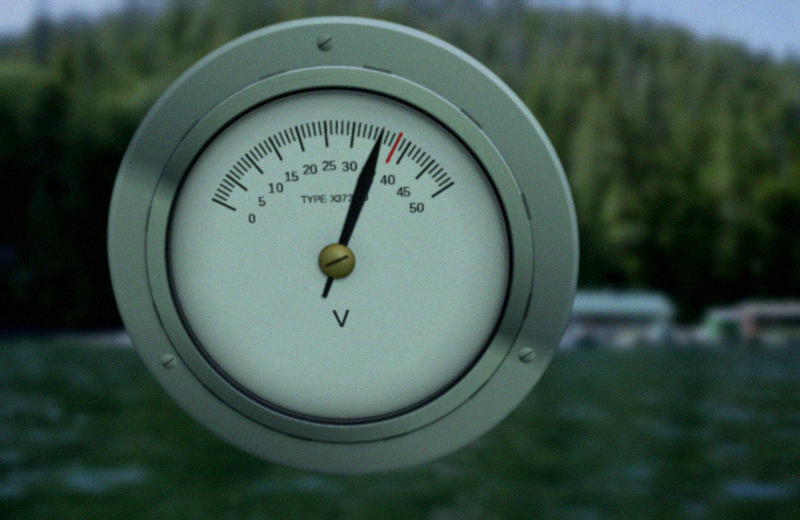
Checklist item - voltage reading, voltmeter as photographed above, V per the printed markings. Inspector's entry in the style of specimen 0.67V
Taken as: 35V
